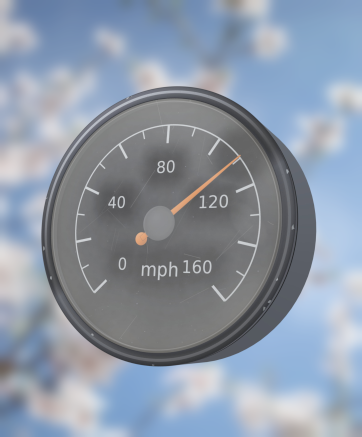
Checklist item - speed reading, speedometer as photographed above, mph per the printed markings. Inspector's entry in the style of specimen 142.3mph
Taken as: 110mph
